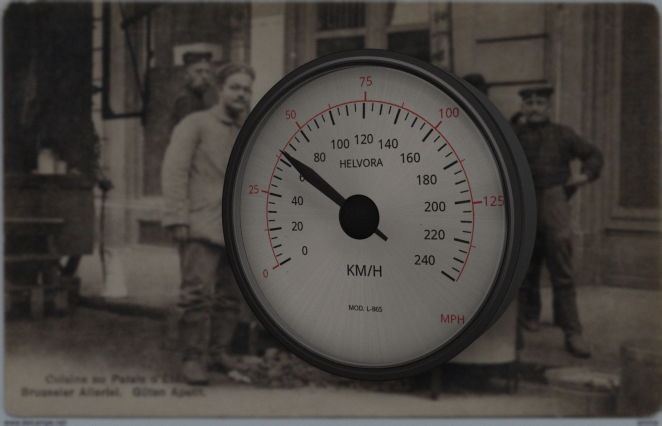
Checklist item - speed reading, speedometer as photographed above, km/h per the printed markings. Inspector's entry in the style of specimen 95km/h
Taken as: 65km/h
